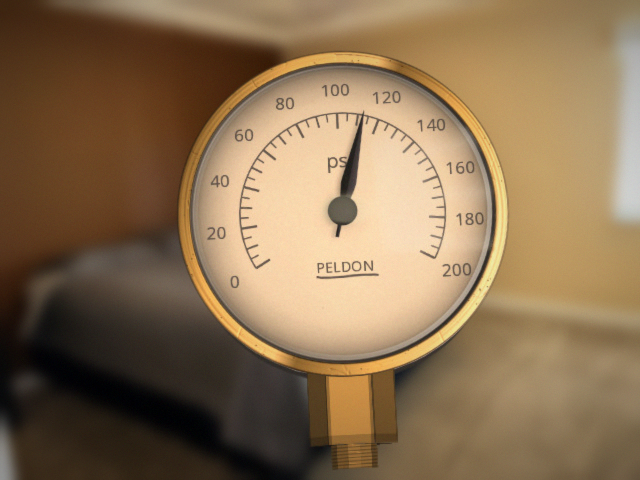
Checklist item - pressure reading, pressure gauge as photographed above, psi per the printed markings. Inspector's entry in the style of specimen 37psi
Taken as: 112.5psi
